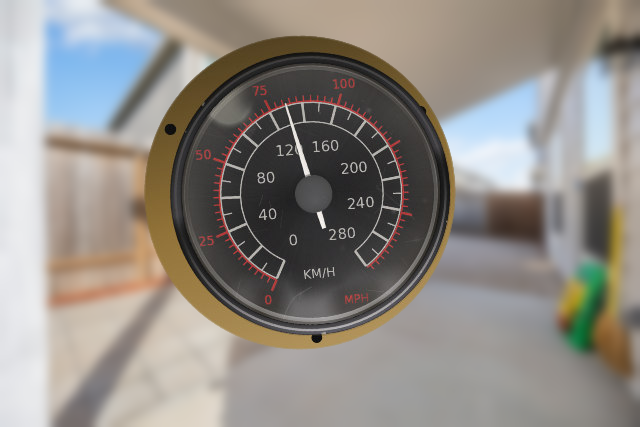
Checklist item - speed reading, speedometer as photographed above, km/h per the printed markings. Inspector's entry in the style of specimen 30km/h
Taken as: 130km/h
